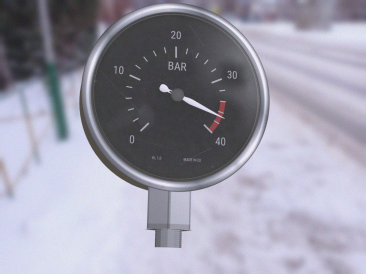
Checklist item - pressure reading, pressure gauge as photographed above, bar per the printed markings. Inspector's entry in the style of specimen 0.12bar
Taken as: 37bar
